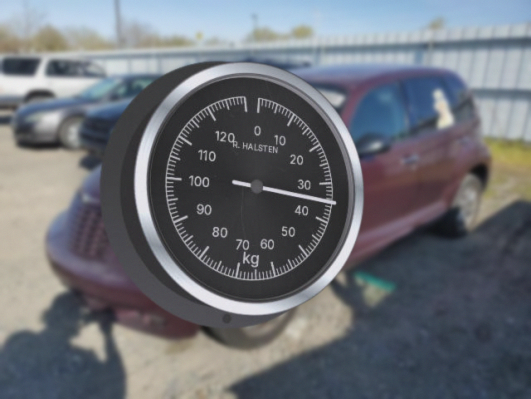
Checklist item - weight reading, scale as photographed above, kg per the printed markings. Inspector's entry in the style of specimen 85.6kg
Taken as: 35kg
